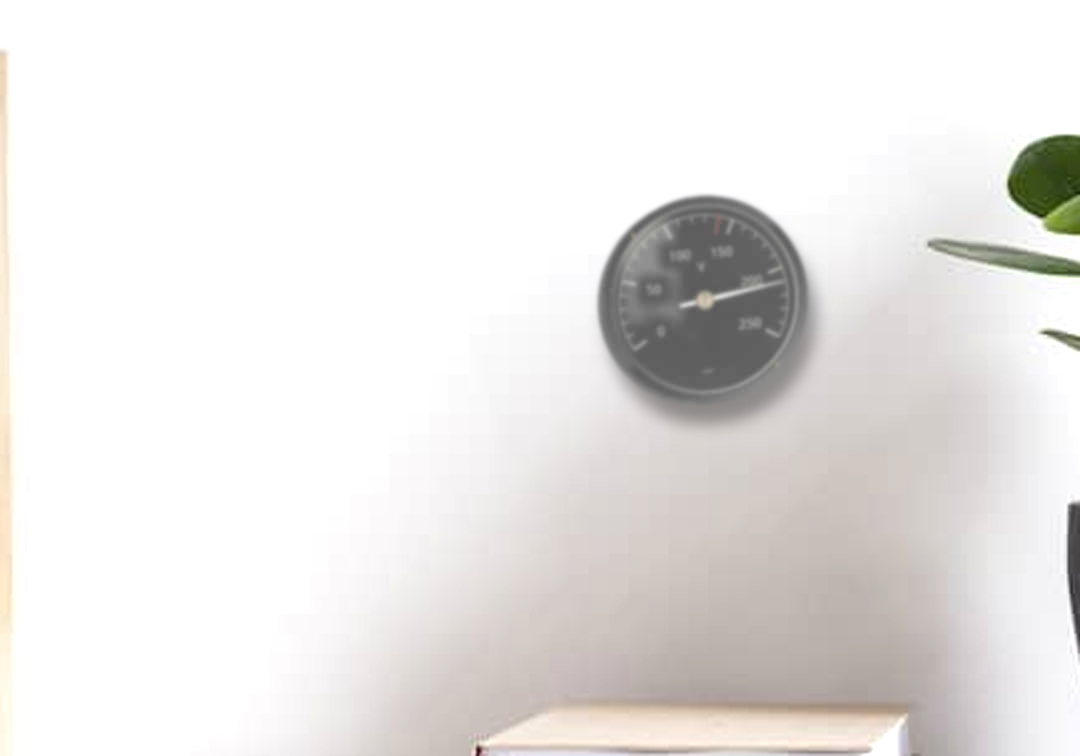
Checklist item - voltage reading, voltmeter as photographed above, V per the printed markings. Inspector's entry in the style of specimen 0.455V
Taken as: 210V
